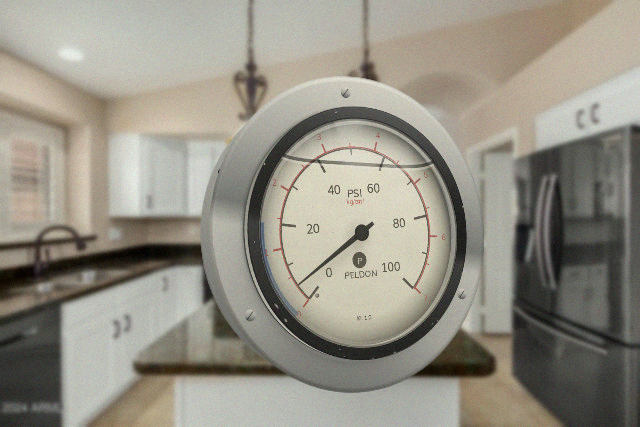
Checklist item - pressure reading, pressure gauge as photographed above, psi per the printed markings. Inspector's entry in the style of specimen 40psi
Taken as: 5psi
